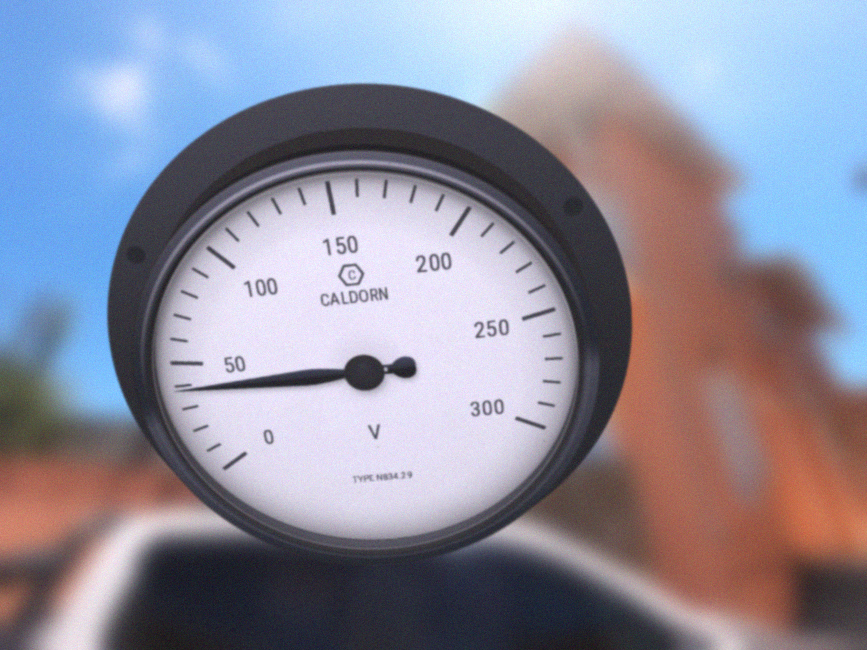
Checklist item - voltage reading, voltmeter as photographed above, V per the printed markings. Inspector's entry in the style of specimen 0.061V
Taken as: 40V
